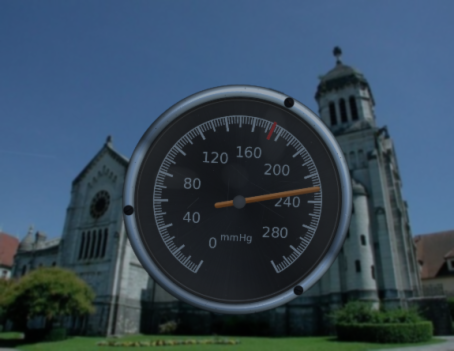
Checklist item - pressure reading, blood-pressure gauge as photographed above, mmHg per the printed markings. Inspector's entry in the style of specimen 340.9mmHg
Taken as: 230mmHg
